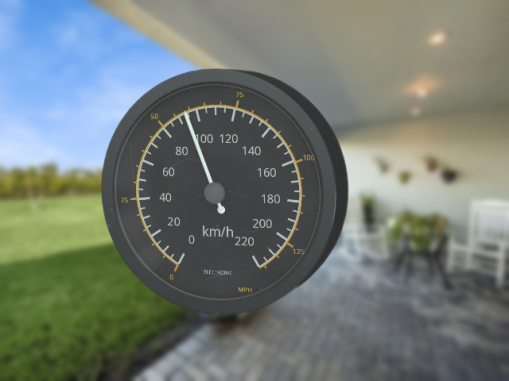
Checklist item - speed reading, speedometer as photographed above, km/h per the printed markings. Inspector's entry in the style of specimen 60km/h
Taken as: 95km/h
